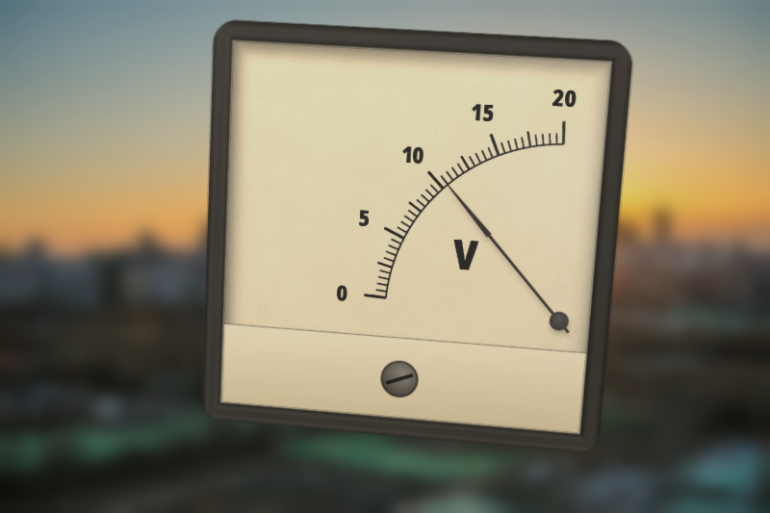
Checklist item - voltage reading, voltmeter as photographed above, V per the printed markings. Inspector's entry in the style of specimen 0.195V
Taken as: 10.5V
